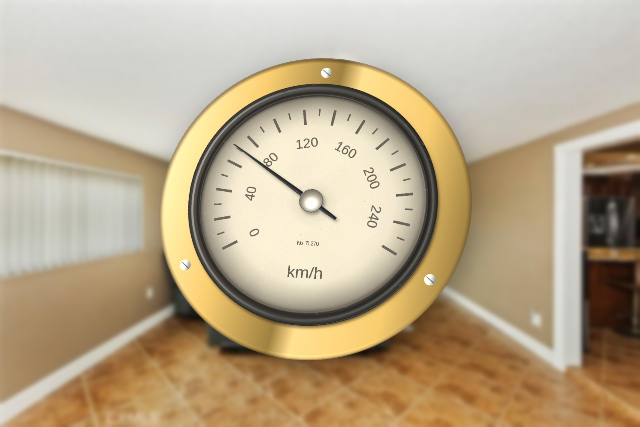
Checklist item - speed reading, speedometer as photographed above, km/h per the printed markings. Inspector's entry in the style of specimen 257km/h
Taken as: 70km/h
